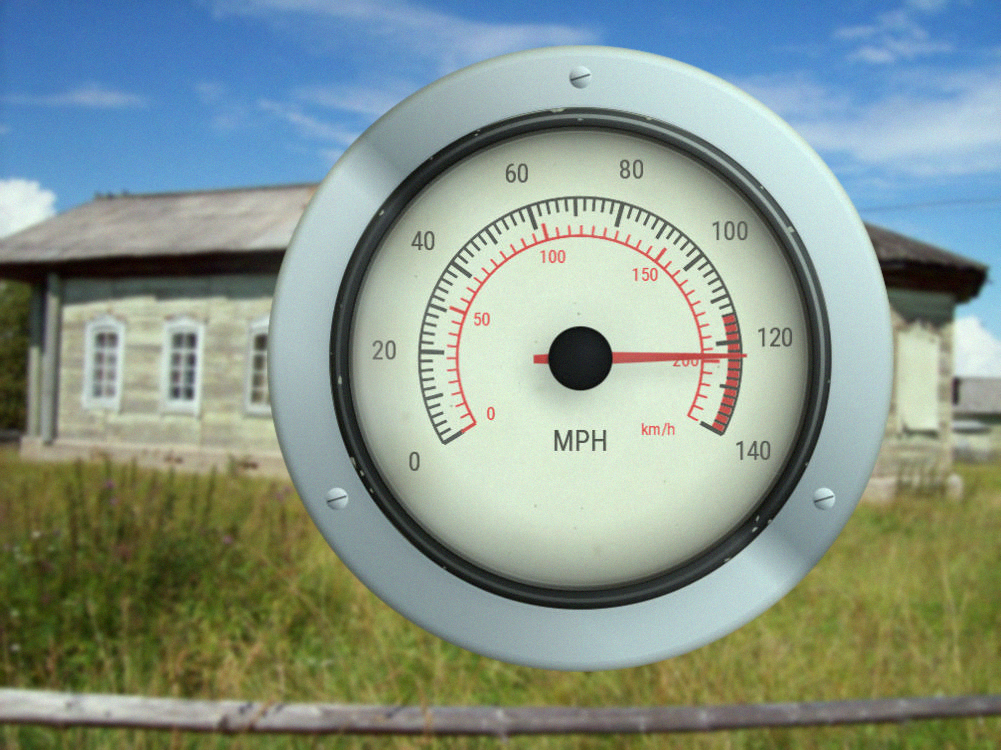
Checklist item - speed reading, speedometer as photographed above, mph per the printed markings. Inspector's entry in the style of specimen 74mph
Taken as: 123mph
